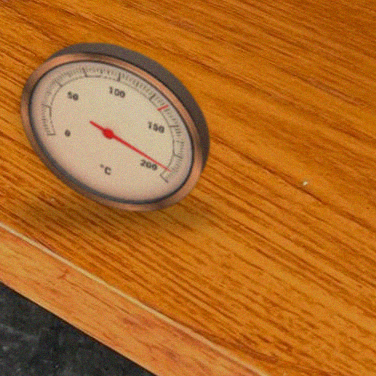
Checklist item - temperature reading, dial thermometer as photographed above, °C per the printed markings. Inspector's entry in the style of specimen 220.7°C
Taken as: 187.5°C
